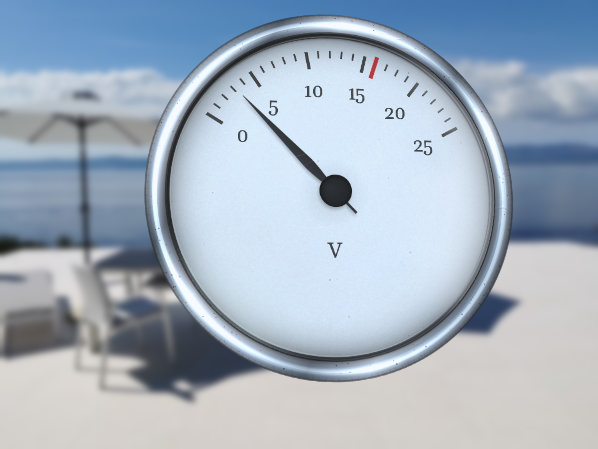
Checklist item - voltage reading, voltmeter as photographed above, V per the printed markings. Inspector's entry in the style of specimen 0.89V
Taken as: 3V
